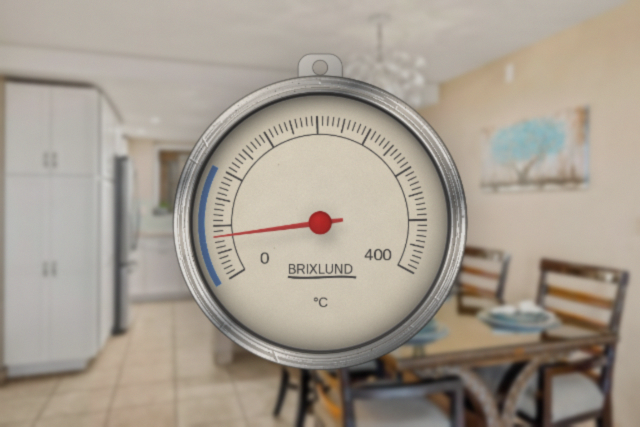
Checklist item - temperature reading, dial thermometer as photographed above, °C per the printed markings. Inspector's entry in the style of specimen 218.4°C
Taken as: 40°C
